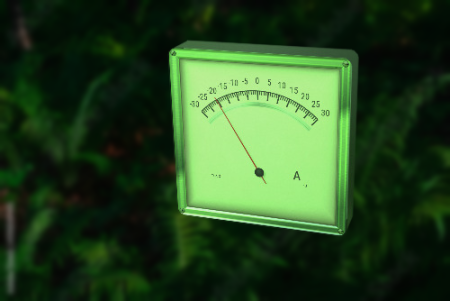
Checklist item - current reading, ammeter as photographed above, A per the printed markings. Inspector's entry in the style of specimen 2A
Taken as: -20A
